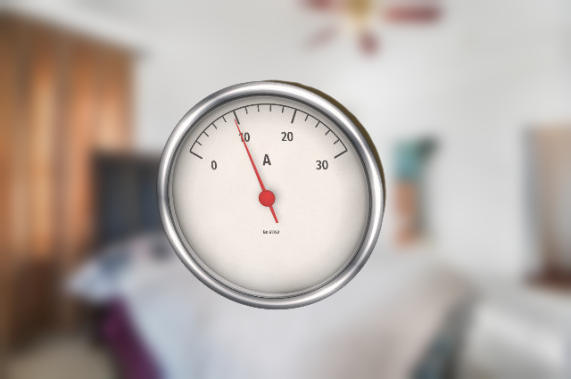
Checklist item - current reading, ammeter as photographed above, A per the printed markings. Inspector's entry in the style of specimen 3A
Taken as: 10A
